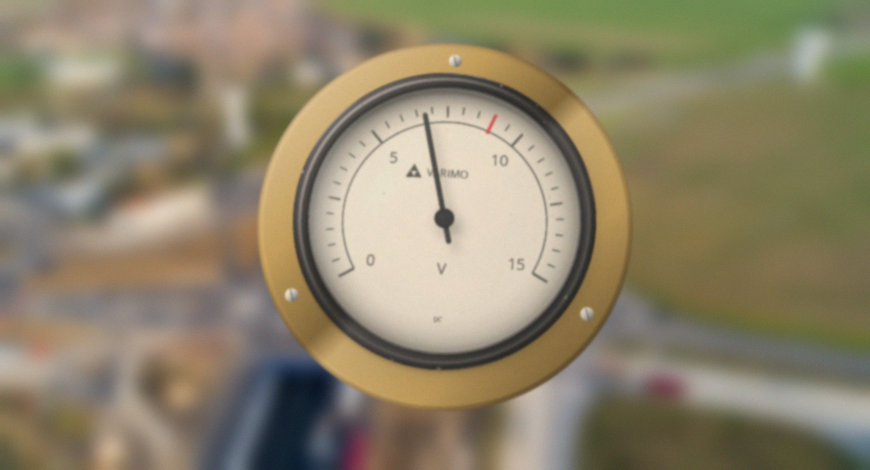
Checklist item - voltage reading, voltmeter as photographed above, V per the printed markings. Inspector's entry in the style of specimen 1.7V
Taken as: 6.75V
